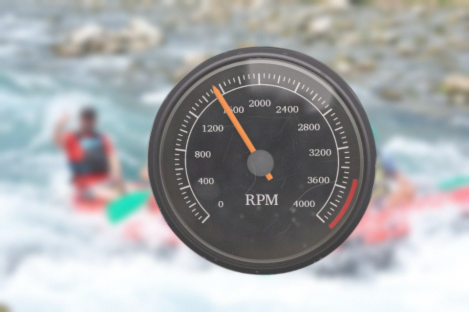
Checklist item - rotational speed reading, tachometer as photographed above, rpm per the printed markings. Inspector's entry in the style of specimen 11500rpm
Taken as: 1550rpm
